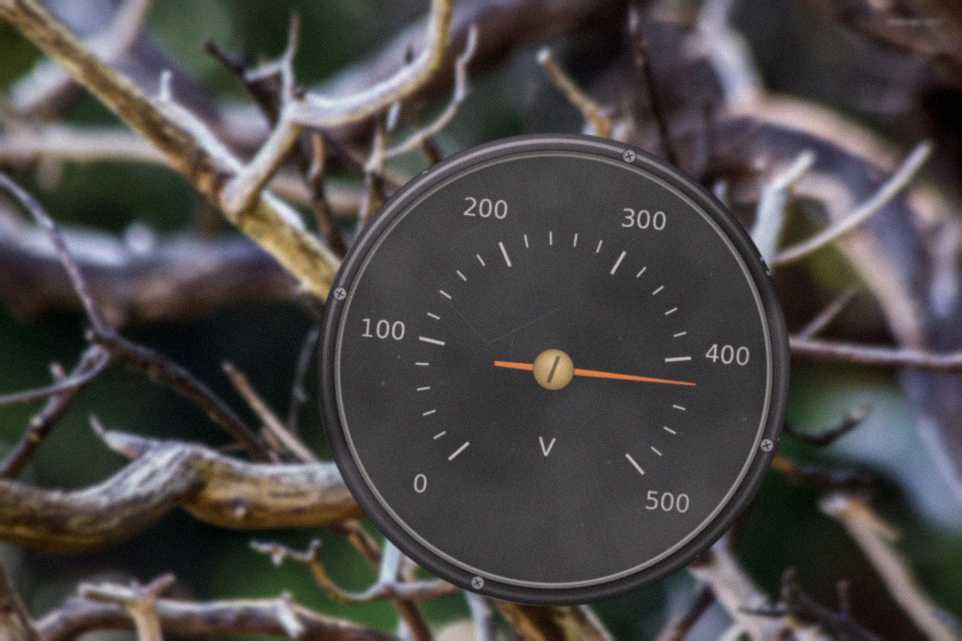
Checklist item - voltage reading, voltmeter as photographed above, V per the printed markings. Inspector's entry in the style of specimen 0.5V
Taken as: 420V
